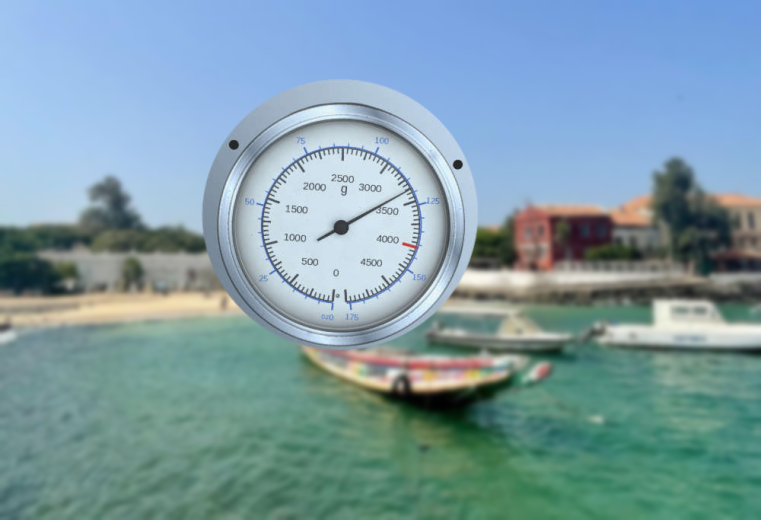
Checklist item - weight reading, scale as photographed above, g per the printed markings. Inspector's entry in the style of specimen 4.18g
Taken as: 3350g
